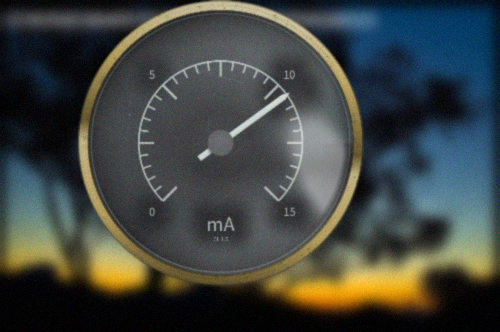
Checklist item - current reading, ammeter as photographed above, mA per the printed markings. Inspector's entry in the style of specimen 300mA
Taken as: 10.5mA
